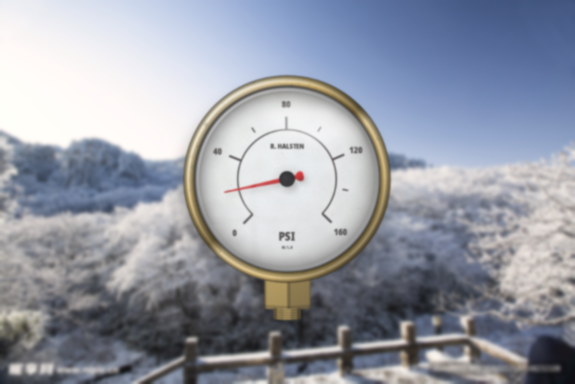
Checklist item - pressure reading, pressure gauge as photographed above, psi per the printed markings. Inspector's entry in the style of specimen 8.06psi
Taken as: 20psi
